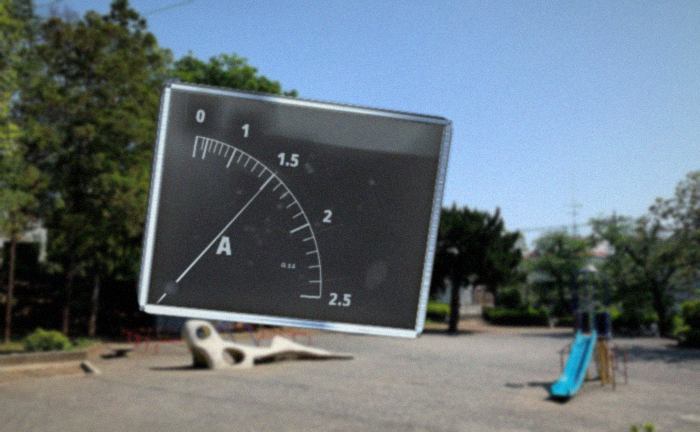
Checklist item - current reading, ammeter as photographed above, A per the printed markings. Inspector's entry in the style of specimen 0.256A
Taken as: 1.5A
